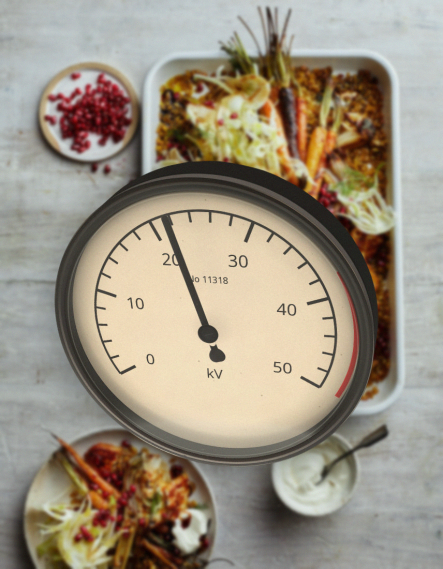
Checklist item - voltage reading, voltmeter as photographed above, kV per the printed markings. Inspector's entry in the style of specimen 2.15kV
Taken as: 22kV
